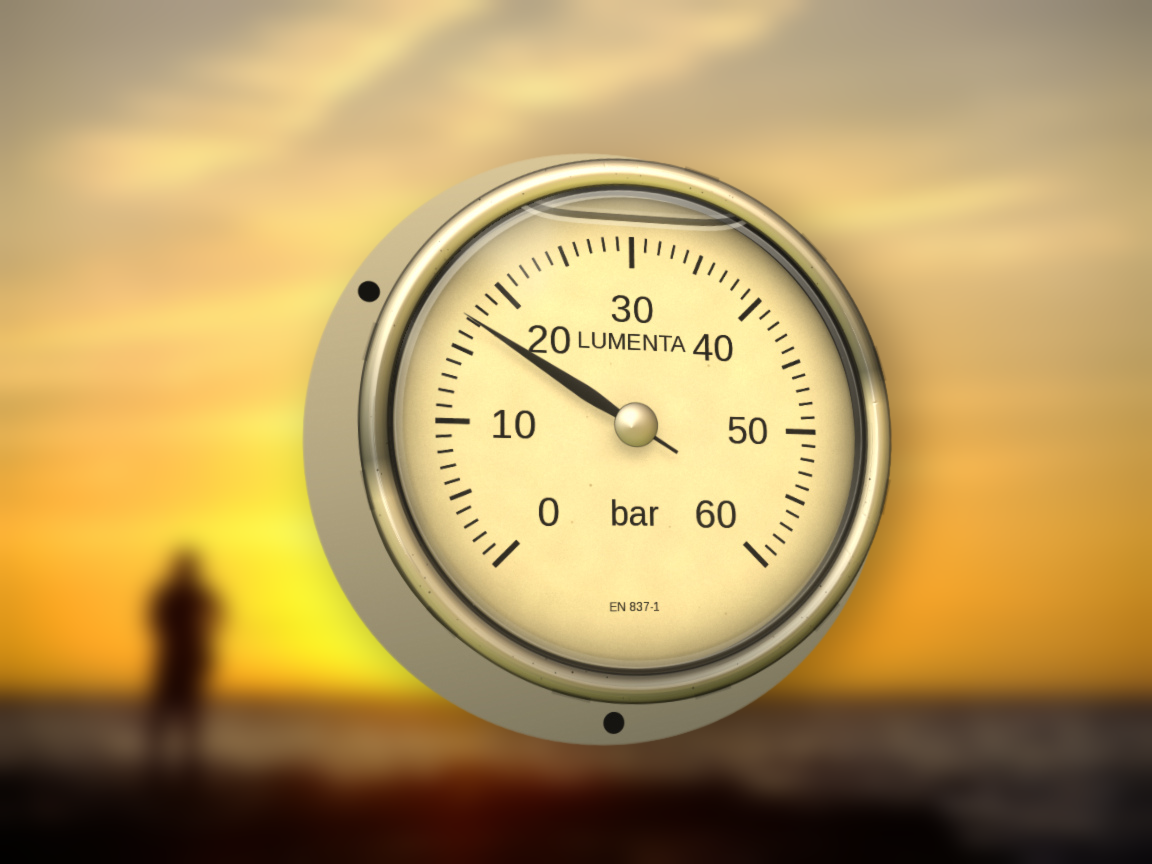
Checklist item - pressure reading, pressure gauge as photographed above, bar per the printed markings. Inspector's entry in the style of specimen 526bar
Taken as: 17bar
